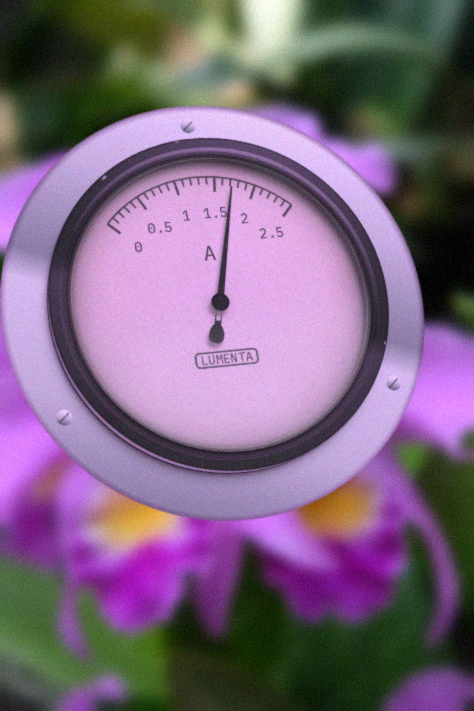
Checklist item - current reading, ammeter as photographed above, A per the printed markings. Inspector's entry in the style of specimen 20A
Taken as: 1.7A
